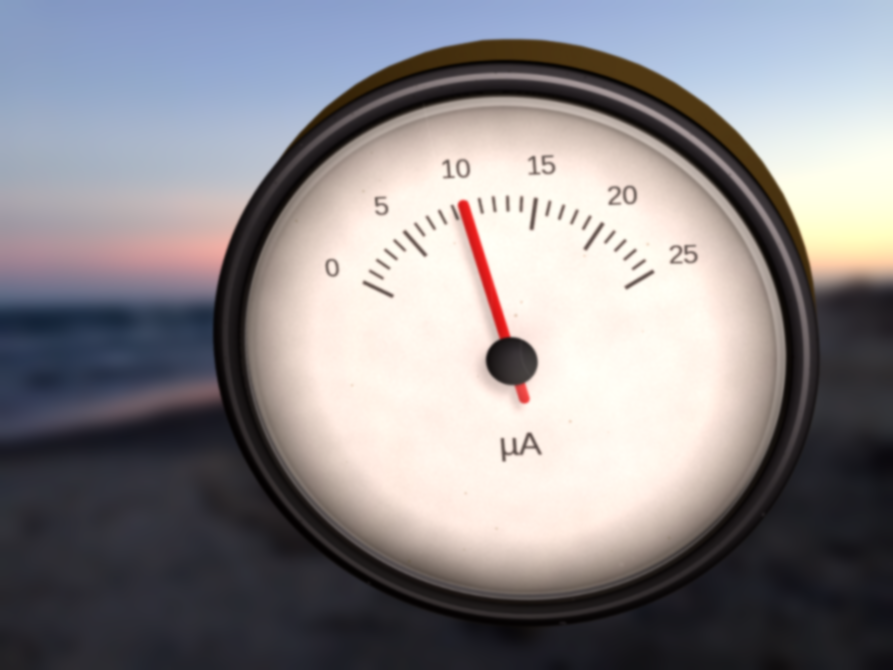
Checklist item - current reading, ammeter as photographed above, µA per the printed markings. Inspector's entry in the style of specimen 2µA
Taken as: 10µA
